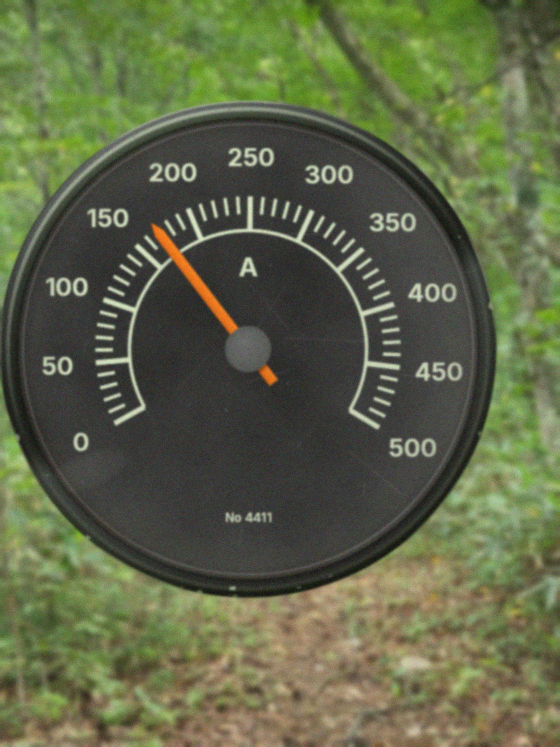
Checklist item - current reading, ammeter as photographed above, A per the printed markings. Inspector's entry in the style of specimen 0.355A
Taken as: 170A
